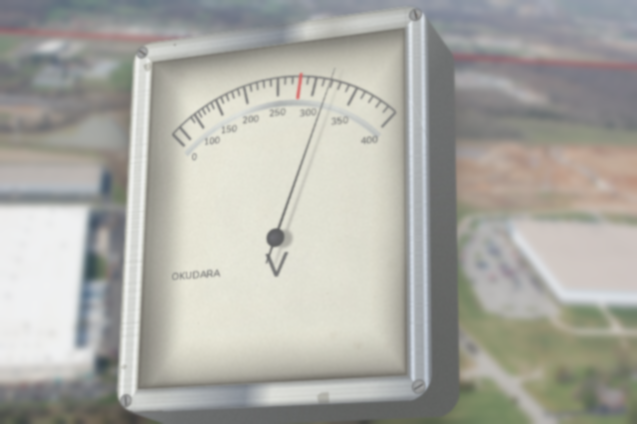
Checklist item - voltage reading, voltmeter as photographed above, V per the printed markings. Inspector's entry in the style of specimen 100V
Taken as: 320V
